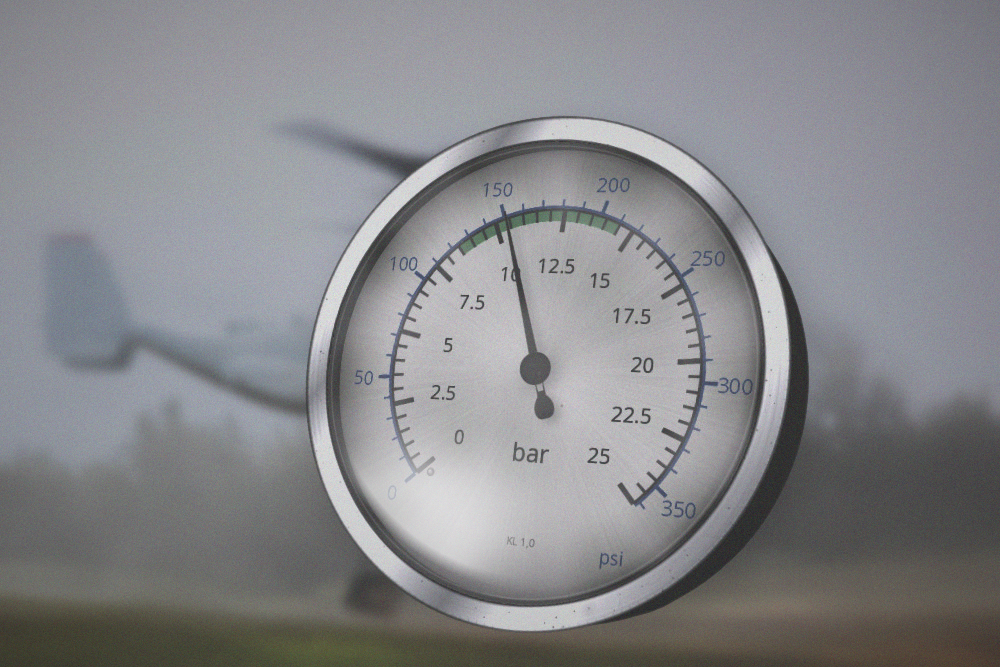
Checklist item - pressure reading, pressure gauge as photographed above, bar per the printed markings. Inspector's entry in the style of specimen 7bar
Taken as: 10.5bar
